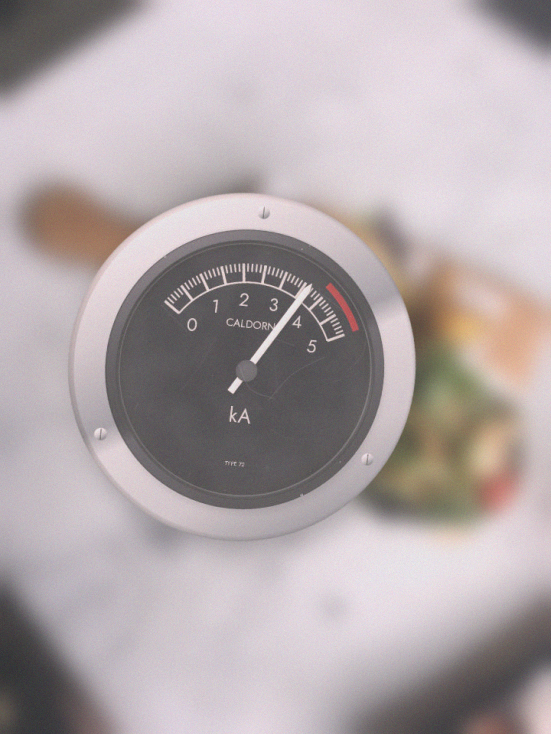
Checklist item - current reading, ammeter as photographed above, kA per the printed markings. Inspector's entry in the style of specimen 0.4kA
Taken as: 3.6kA
